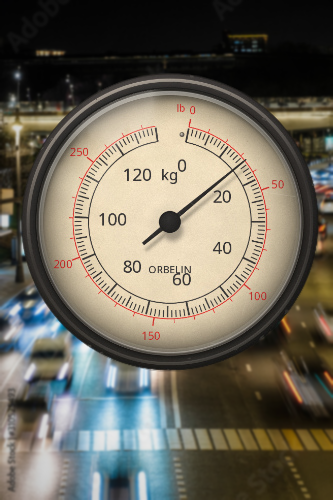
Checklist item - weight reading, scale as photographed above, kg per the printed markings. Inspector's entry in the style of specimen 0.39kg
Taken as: 15kg
